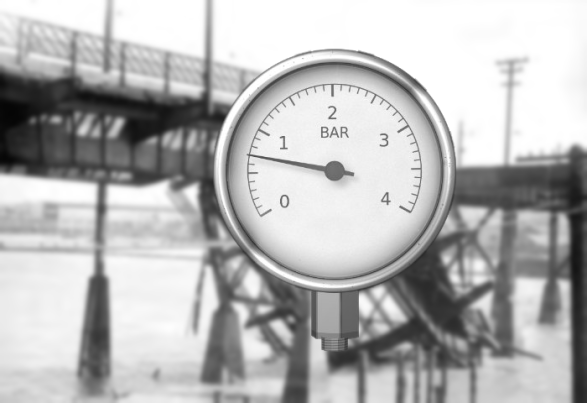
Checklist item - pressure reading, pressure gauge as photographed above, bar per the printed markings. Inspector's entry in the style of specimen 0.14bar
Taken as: 0.7bar
